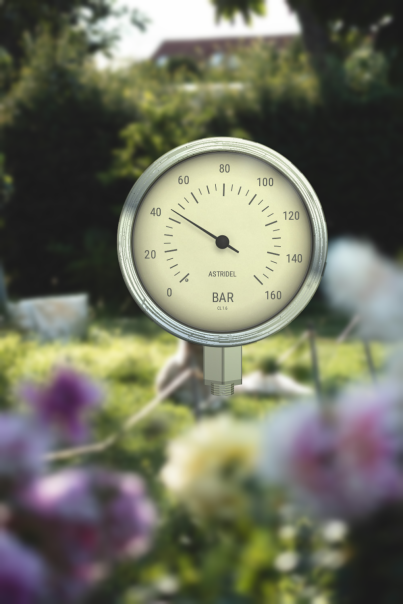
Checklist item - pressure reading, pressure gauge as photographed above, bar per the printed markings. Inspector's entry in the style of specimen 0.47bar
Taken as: 45bar
